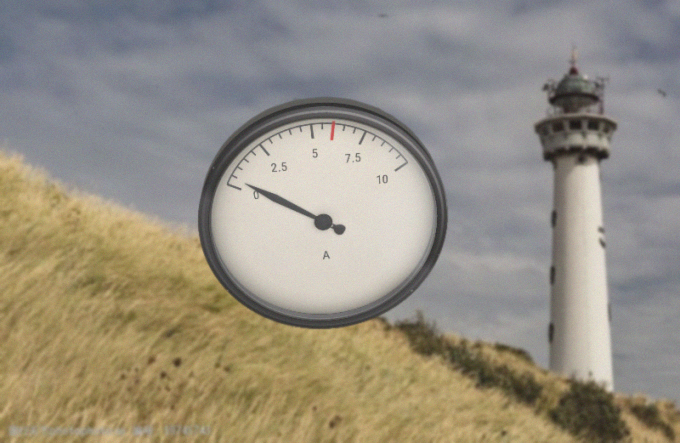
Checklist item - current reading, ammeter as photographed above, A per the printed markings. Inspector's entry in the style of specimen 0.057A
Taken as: 0.5A
